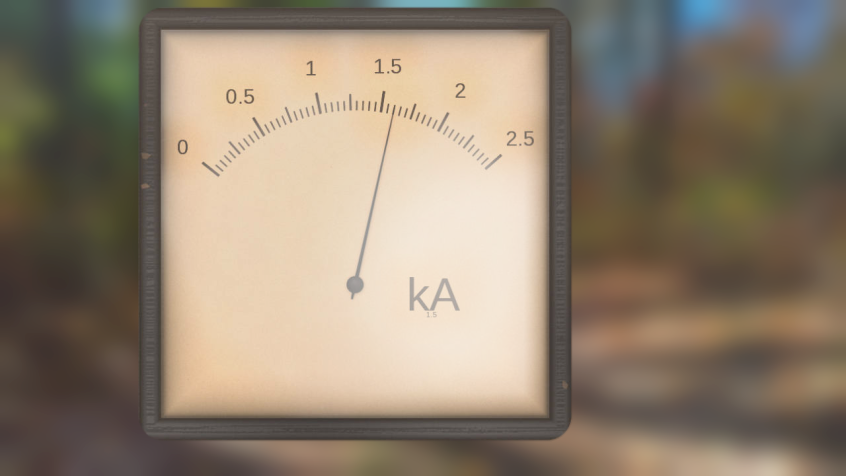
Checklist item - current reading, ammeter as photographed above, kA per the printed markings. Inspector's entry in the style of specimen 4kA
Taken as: 1.6kA
